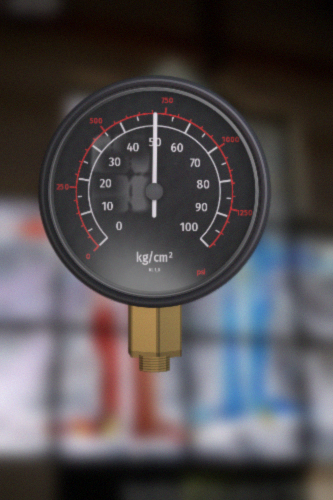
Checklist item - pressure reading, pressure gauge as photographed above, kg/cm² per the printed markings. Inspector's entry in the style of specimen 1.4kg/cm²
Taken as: 50kg/cm²
